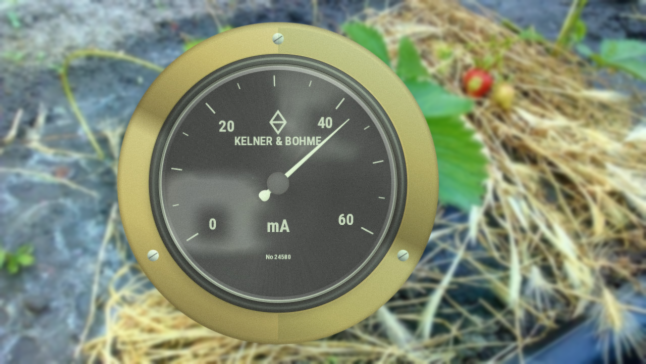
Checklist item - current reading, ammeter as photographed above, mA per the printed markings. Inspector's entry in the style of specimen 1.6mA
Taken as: 42.5mA
